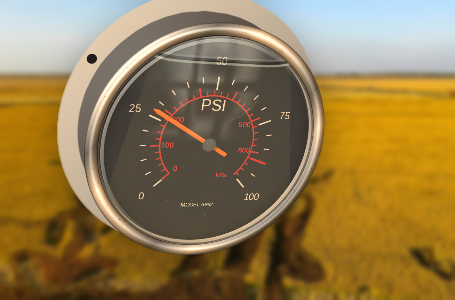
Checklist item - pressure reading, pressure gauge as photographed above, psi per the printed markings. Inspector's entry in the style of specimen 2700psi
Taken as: 27.5psi
